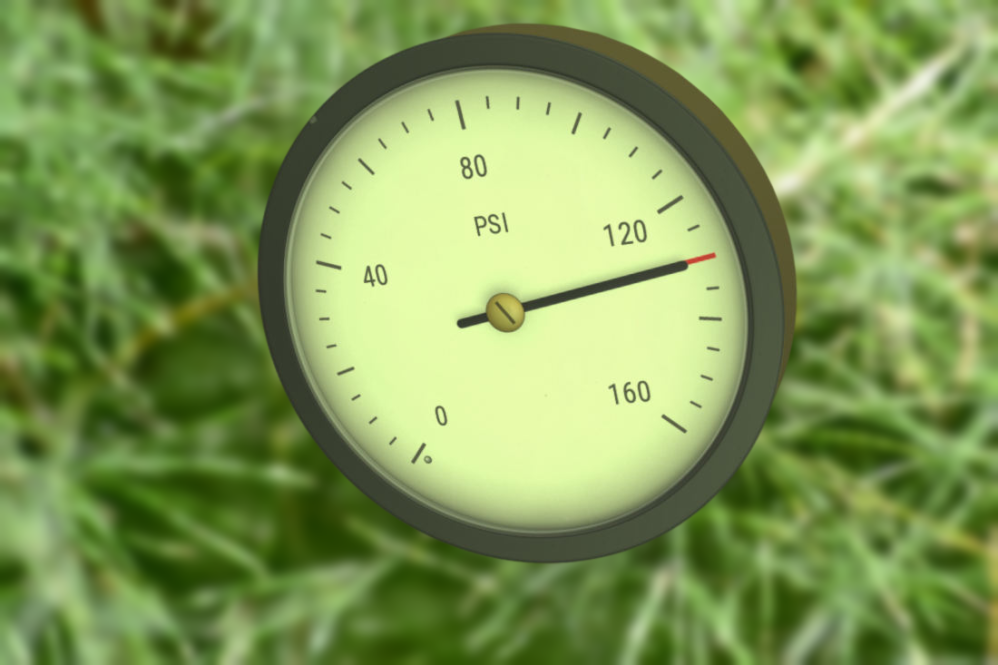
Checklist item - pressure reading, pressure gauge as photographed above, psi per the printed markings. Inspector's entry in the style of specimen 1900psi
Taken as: 130psi
